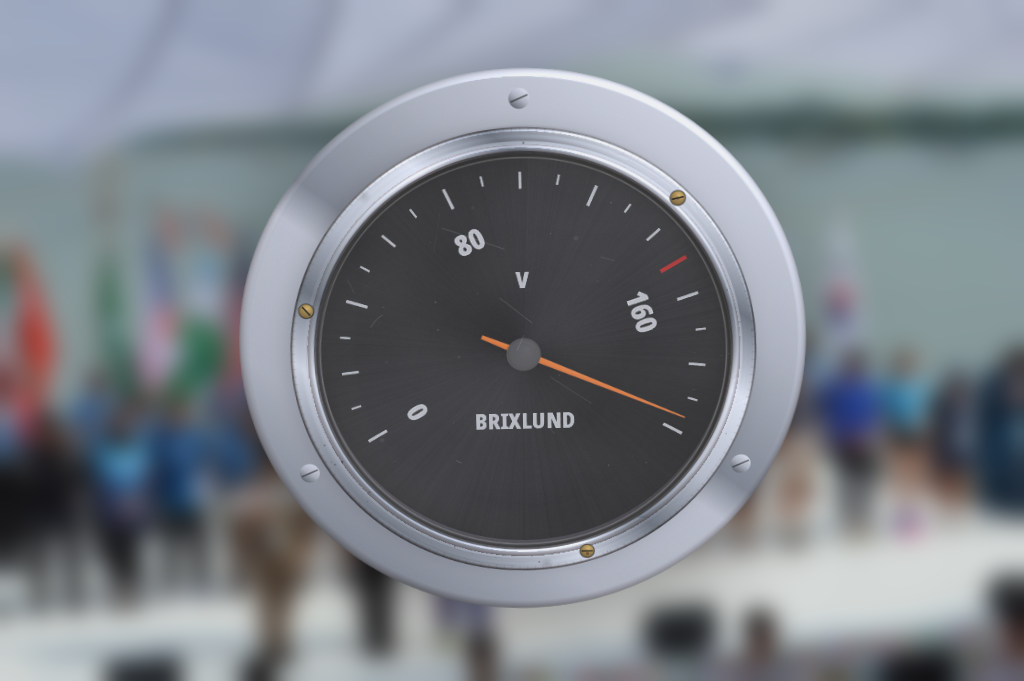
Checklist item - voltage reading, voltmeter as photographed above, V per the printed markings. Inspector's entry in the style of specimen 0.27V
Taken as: 195V
